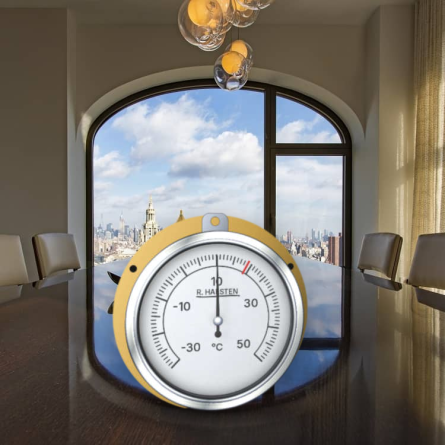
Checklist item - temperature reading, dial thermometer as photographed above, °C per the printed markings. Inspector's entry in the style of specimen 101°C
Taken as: 10°C
